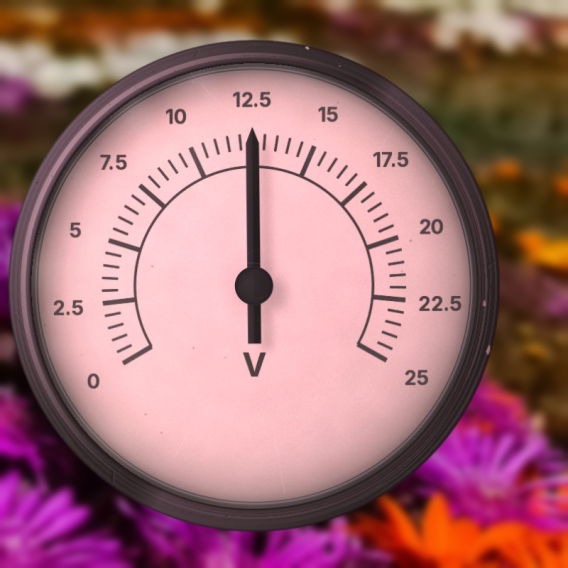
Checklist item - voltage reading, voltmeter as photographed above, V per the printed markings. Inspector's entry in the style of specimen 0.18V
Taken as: 12.5V
